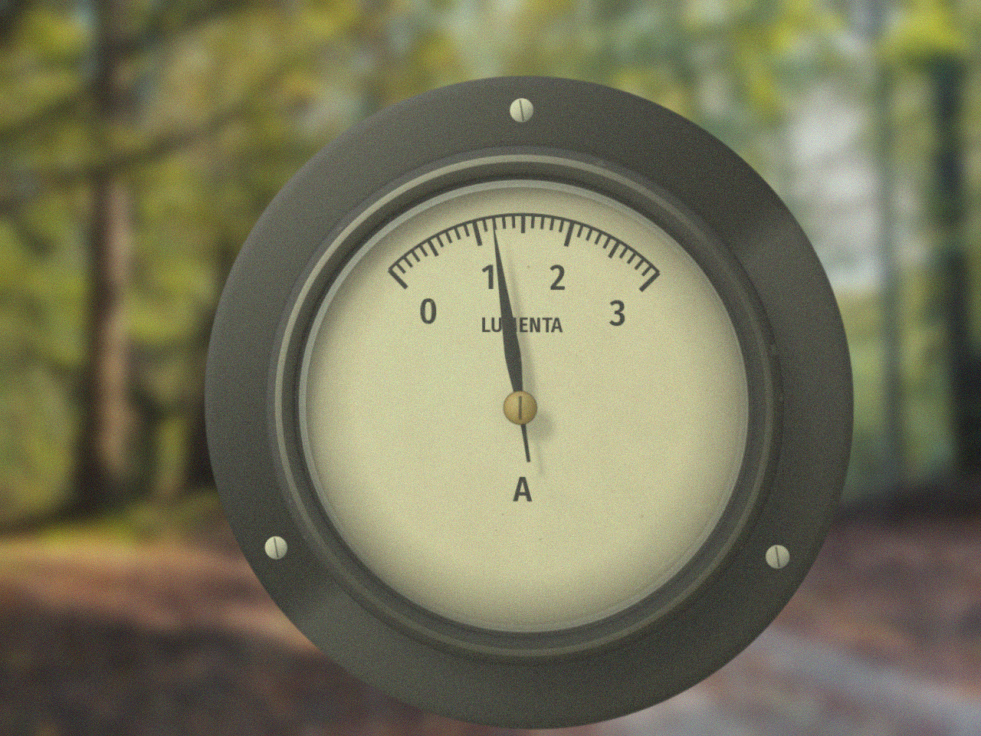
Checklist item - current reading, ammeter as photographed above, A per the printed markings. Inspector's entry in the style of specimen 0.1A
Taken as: 1.2A
